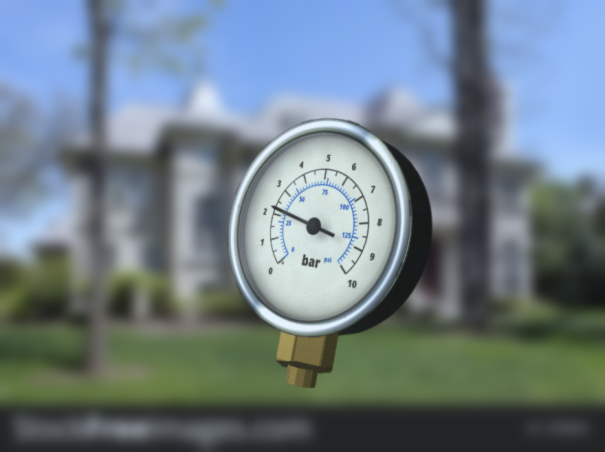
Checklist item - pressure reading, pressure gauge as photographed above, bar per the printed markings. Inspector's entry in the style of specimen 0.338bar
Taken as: 2.25bar
